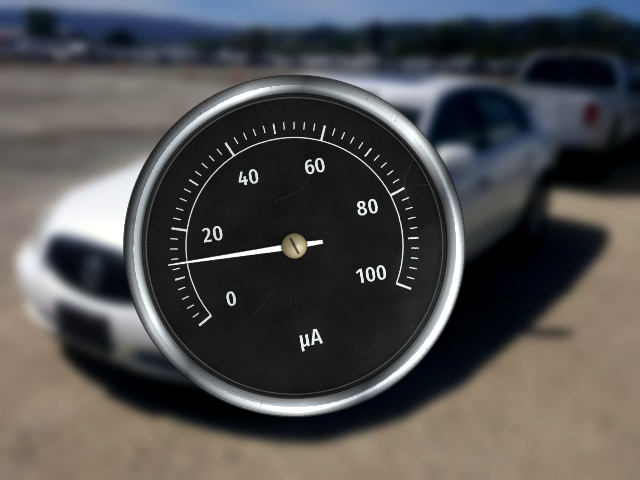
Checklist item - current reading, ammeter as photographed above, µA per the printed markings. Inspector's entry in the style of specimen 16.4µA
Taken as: 13µA
